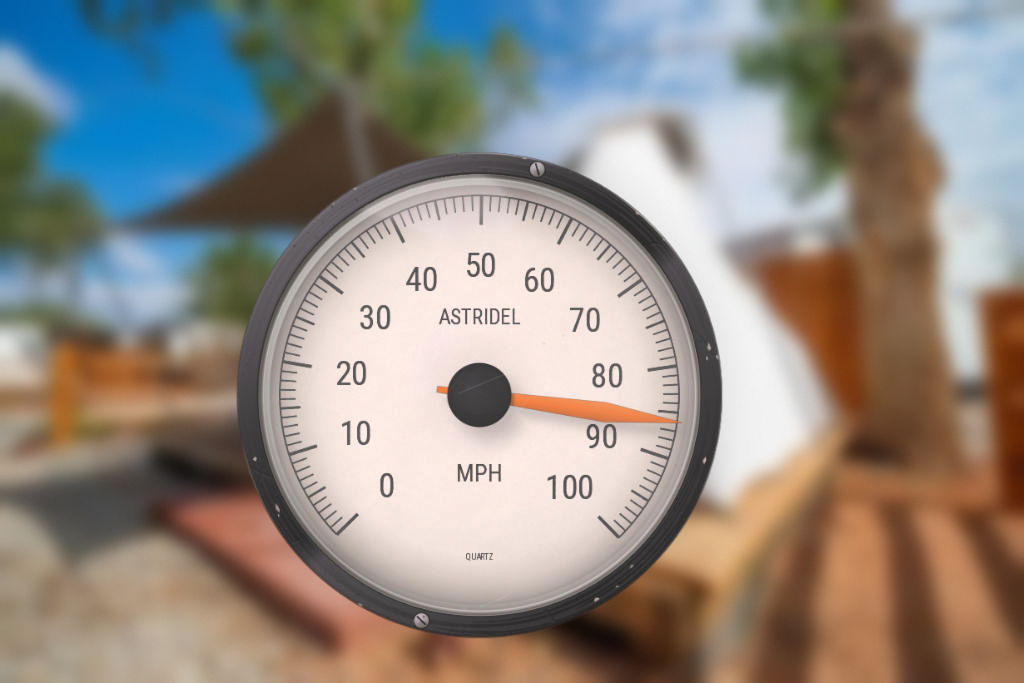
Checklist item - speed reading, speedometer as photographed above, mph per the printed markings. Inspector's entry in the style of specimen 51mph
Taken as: 86mph
